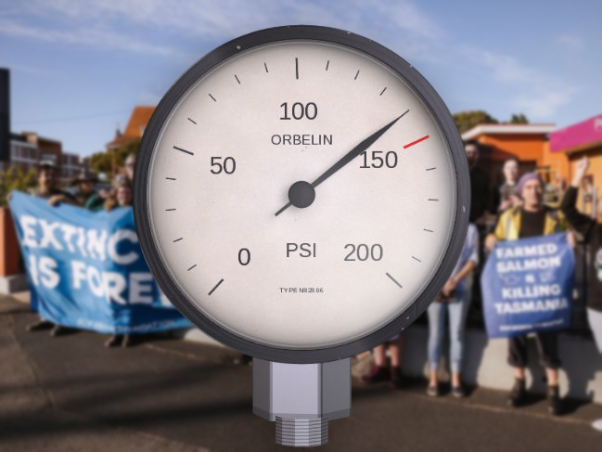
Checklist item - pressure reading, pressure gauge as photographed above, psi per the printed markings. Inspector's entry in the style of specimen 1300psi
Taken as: 140psi
